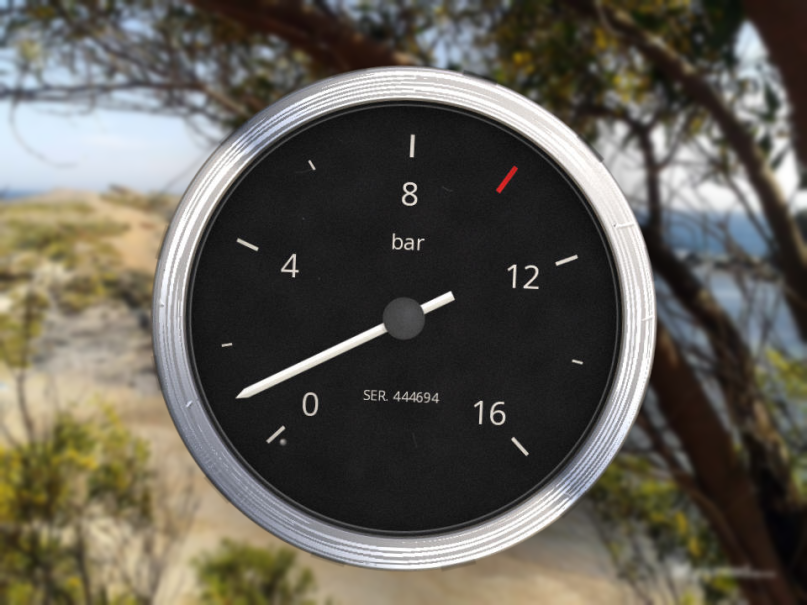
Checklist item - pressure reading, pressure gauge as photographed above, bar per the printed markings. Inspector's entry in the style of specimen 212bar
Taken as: 1bar
